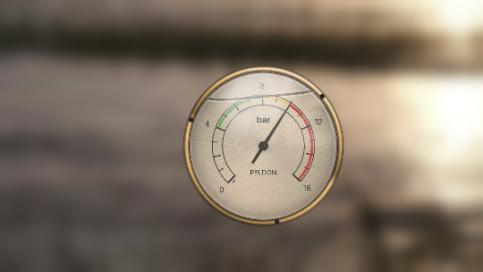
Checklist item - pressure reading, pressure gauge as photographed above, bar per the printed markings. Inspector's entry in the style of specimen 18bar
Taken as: 10bar
